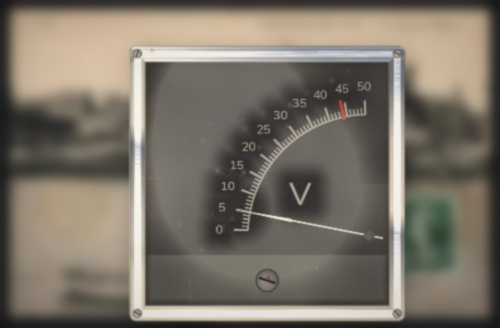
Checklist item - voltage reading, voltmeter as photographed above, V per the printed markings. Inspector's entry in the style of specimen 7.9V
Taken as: 5V
